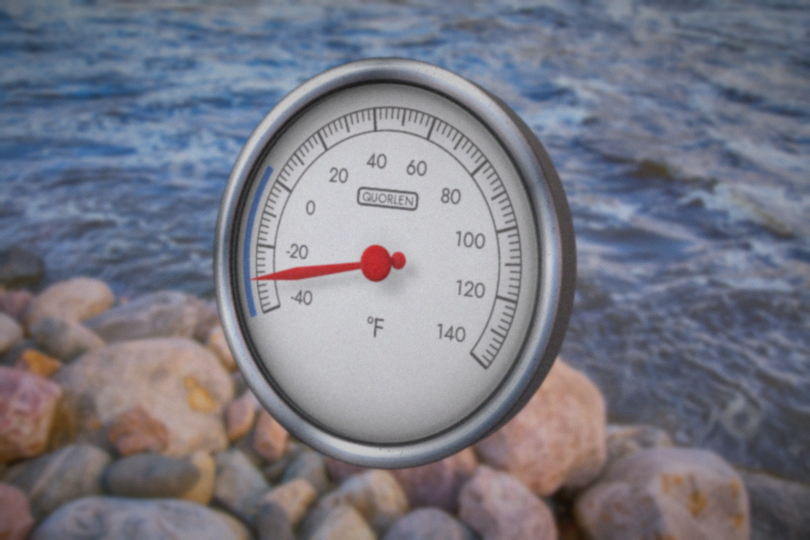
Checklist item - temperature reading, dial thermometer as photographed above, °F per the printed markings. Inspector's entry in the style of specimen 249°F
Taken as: -30°F
